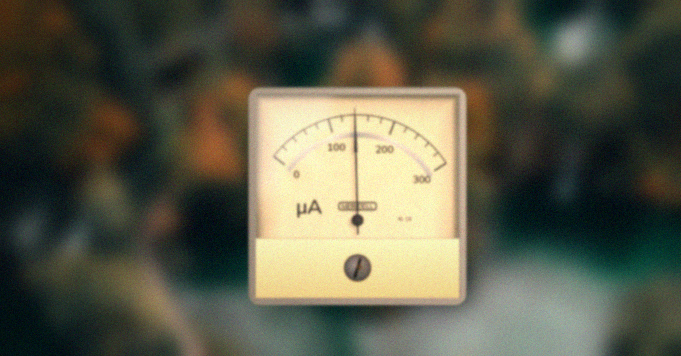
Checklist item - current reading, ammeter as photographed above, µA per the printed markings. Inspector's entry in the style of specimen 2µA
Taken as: 140µA
